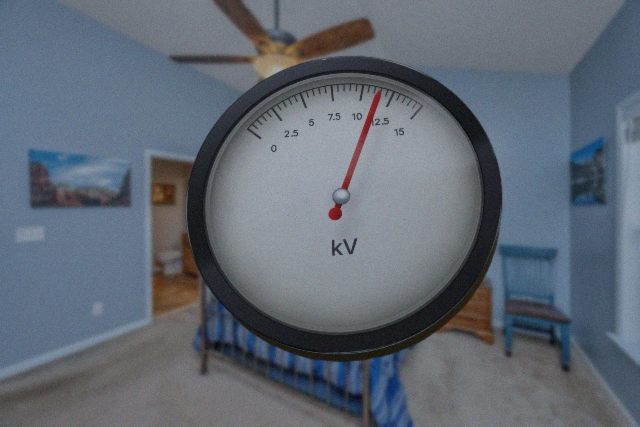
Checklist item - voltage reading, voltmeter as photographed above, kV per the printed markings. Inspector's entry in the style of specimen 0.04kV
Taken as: 11.5kV
